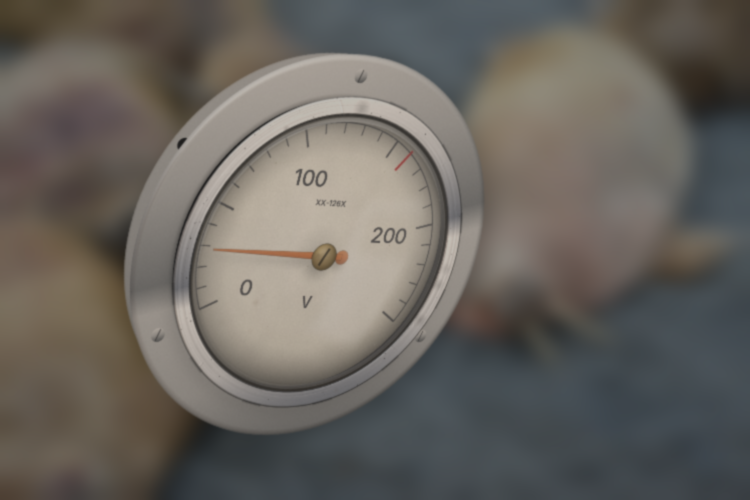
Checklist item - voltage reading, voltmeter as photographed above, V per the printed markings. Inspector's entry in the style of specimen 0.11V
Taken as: 30V
